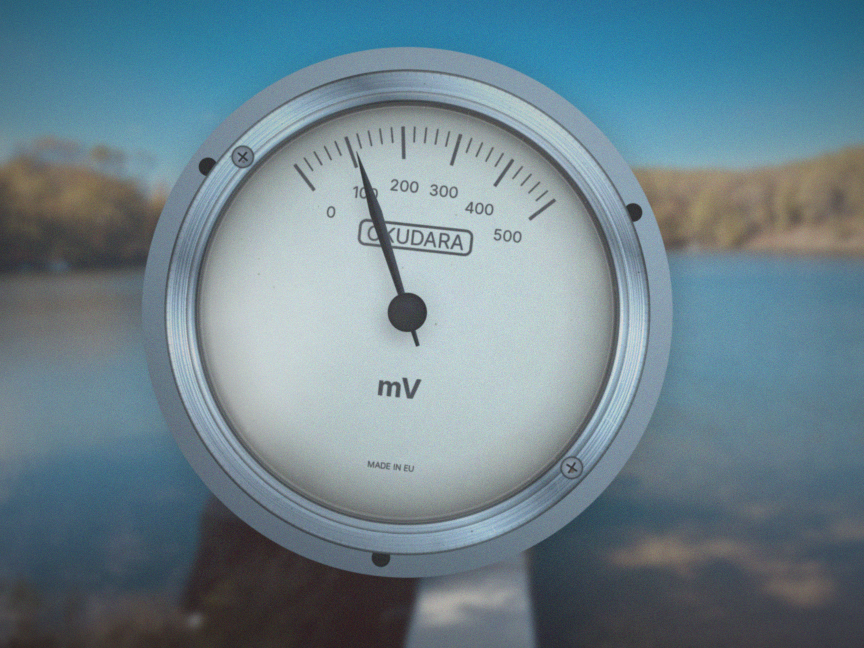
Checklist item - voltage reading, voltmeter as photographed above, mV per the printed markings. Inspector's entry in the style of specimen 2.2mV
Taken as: 110mV
